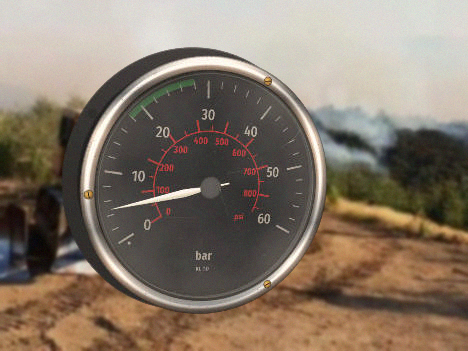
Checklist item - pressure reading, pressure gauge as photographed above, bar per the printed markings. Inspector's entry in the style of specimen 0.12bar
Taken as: 5bar
